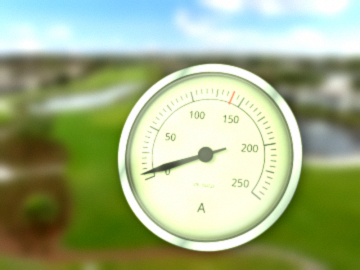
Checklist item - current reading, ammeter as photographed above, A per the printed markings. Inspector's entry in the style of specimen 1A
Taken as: 5A
